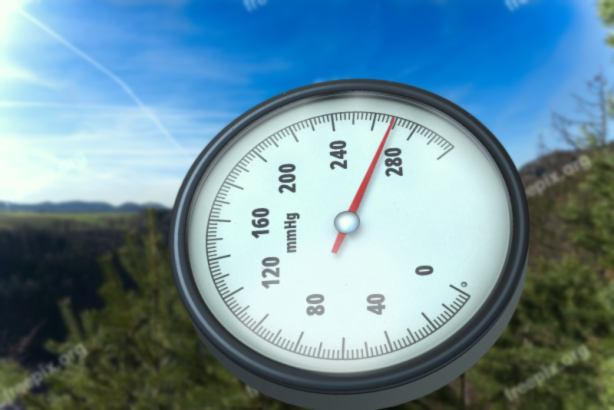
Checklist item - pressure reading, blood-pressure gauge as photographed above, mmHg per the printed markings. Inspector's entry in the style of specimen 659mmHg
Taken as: 270mmHg
